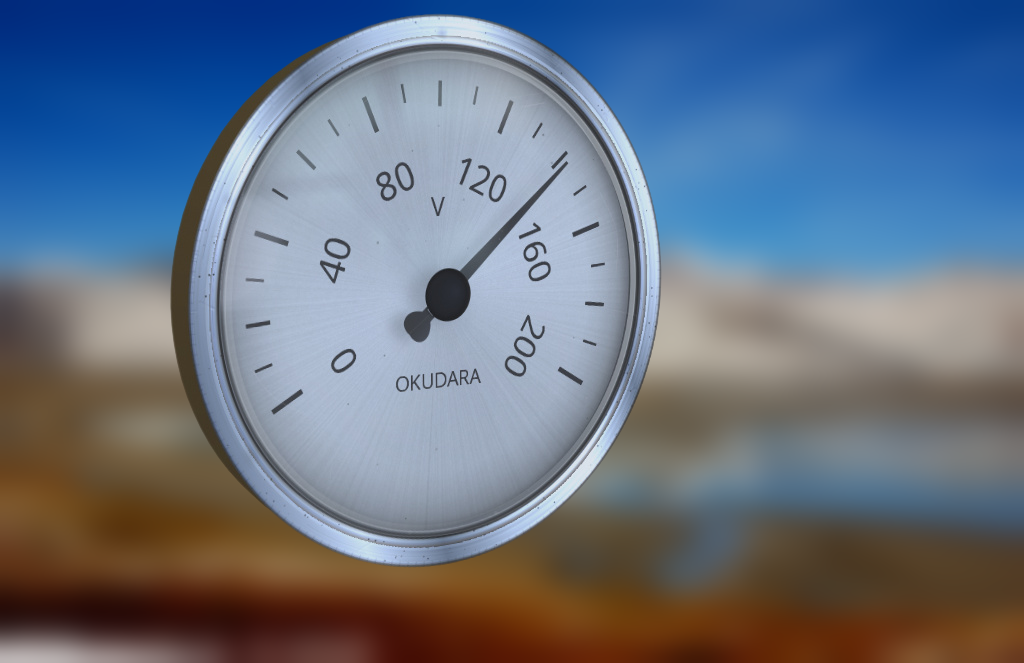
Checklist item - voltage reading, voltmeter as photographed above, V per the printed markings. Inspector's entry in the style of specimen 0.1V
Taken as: 140V
